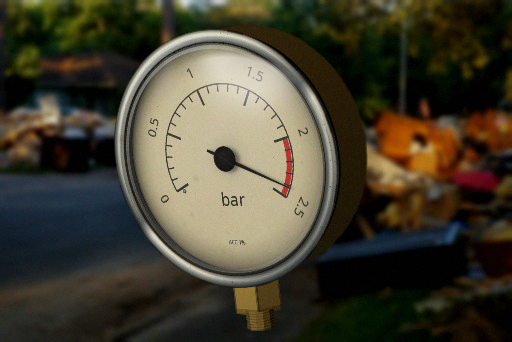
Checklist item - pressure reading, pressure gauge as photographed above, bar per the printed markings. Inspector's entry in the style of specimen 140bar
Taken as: 2.4bar
